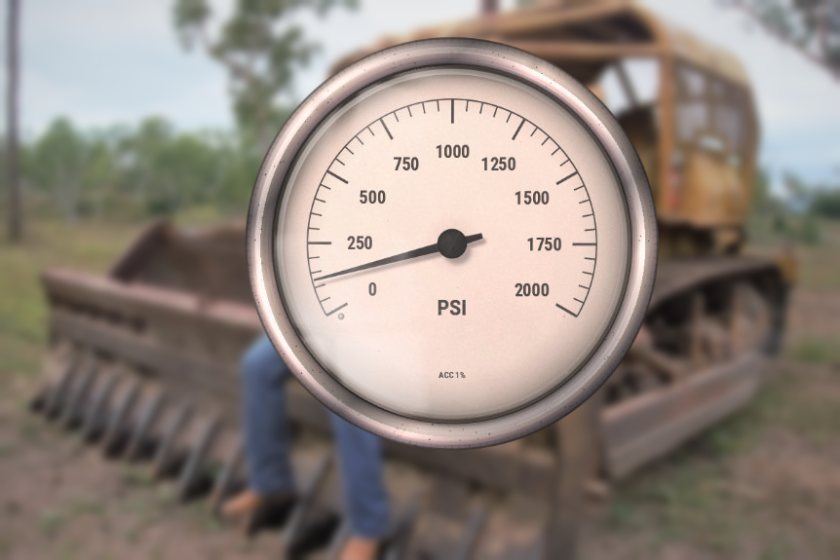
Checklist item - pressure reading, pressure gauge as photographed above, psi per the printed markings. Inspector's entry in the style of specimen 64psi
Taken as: 125psi
